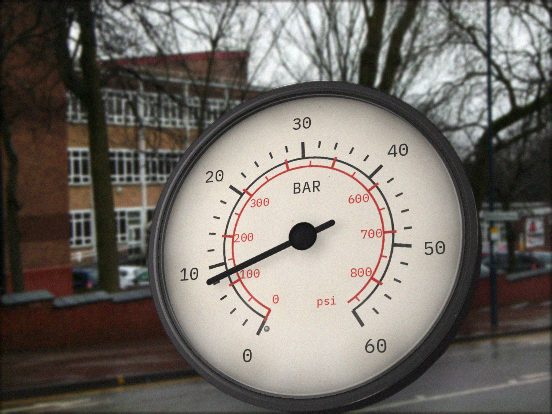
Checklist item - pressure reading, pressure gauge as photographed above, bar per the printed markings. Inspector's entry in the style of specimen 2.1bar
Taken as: 8bar
